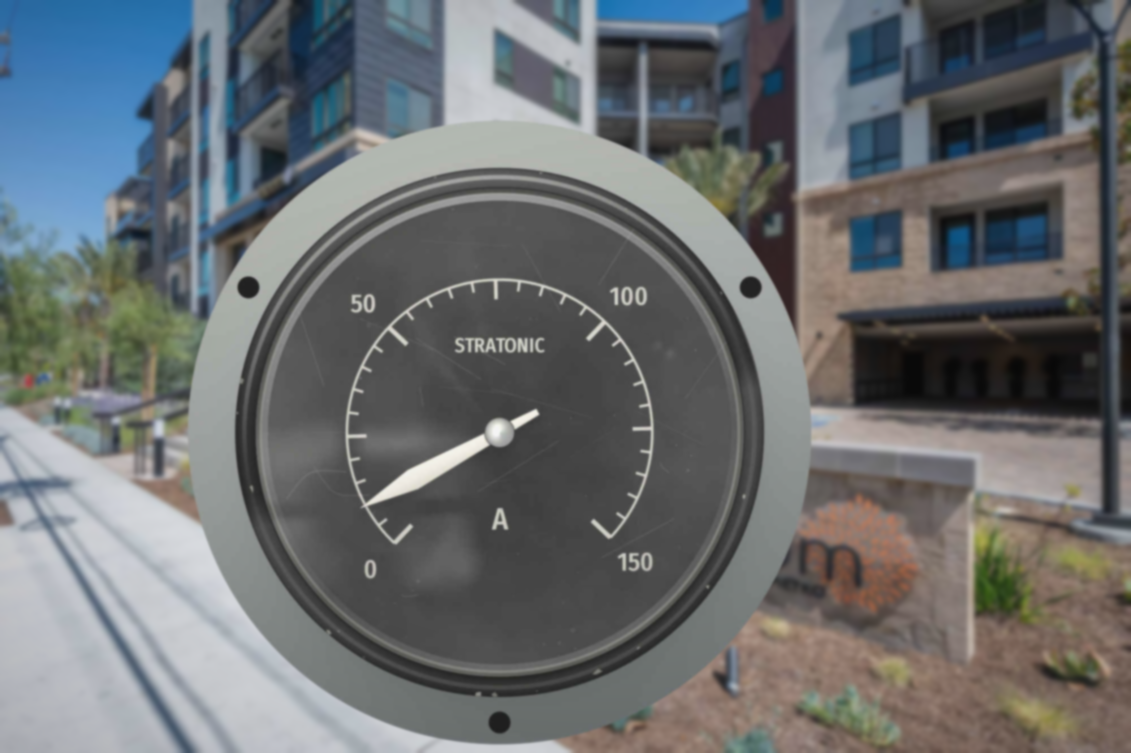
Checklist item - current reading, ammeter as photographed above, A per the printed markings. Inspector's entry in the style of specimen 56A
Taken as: 10A
